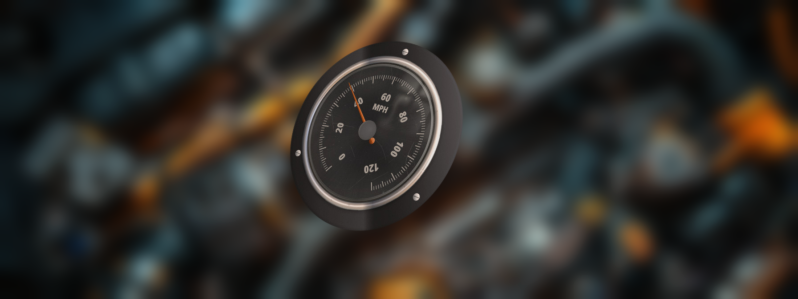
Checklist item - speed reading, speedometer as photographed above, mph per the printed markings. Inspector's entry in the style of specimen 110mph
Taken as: 40mph
